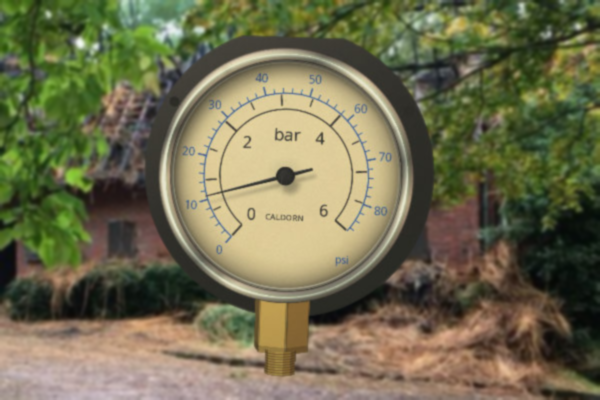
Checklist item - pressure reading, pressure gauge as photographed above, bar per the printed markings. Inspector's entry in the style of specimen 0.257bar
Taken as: 0.75bar
